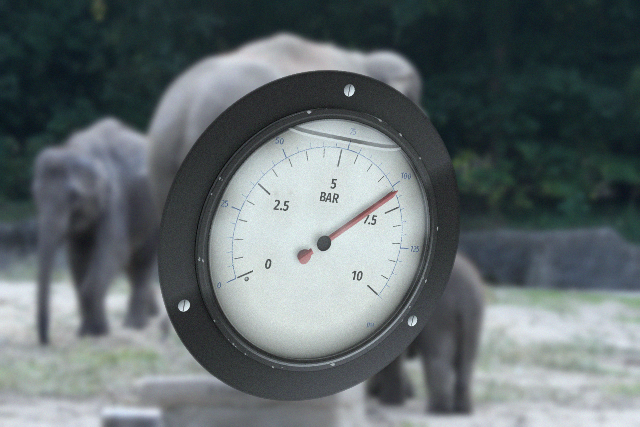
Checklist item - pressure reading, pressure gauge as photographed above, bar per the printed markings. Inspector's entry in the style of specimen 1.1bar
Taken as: 7bar
